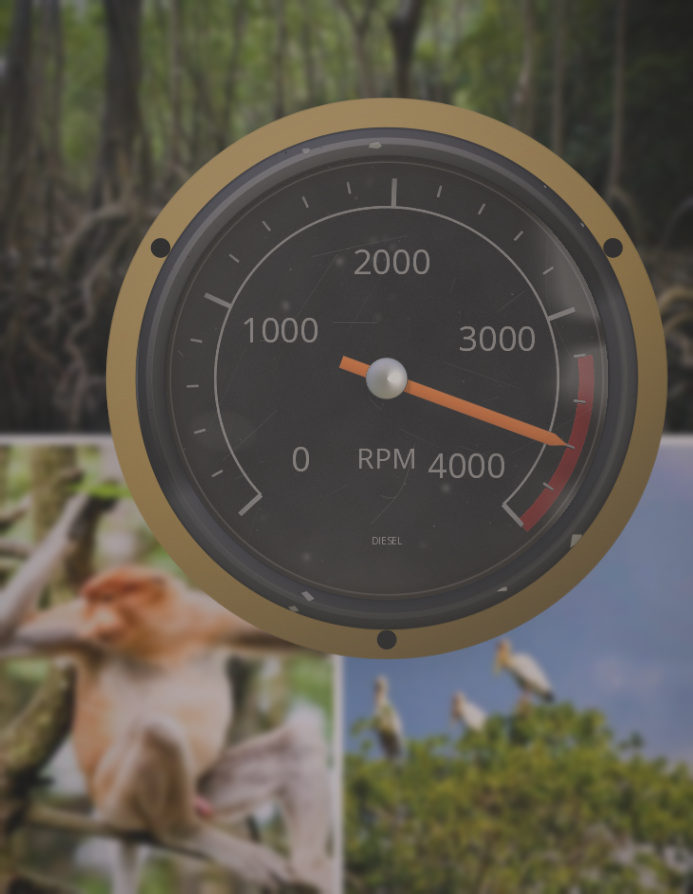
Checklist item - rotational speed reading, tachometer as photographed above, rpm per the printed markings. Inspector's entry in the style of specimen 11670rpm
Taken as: 3600rpm
